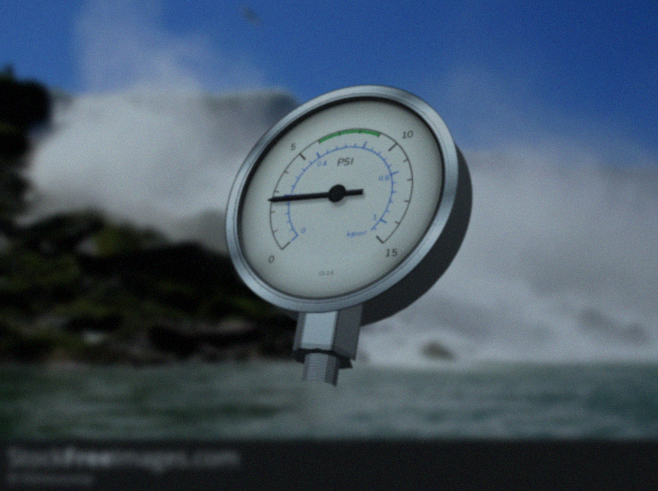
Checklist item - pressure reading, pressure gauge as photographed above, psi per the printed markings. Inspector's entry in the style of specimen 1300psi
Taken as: 2.5psi
